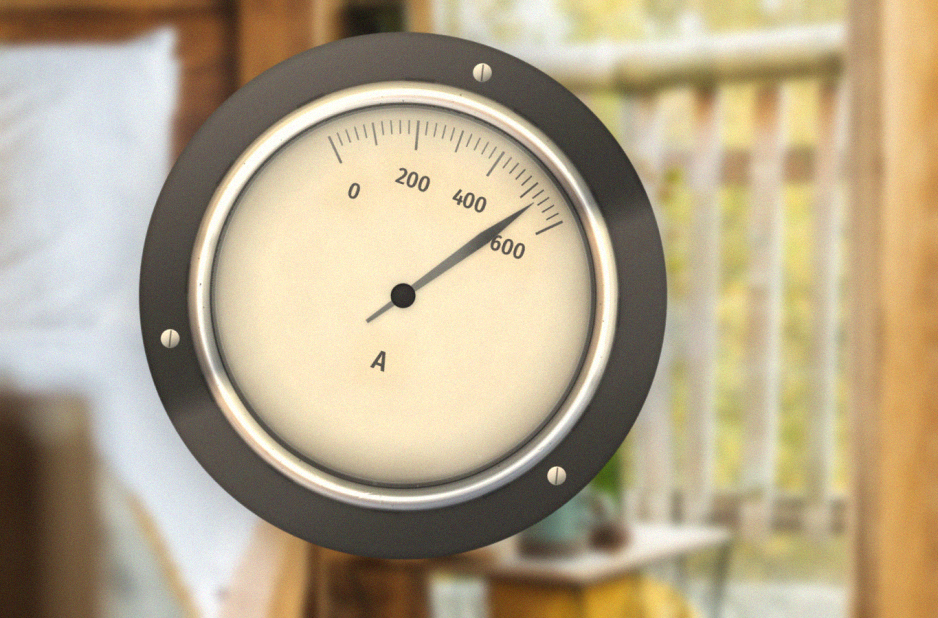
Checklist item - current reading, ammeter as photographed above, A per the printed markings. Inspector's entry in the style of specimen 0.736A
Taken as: 530A
